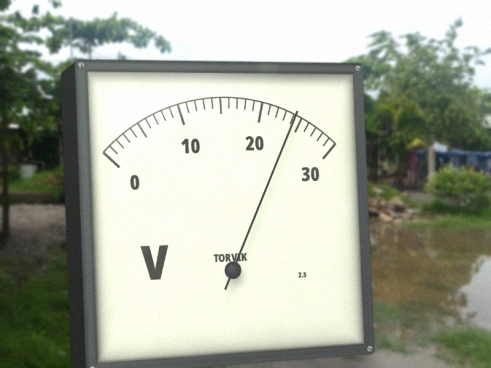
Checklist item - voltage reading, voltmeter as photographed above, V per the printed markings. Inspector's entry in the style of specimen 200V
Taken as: 24V
